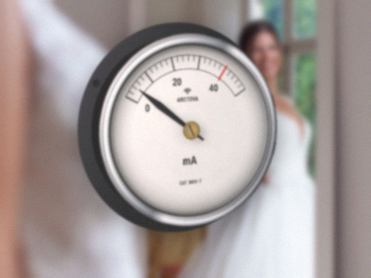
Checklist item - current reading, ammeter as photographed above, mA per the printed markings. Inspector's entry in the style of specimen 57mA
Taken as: 4mA
